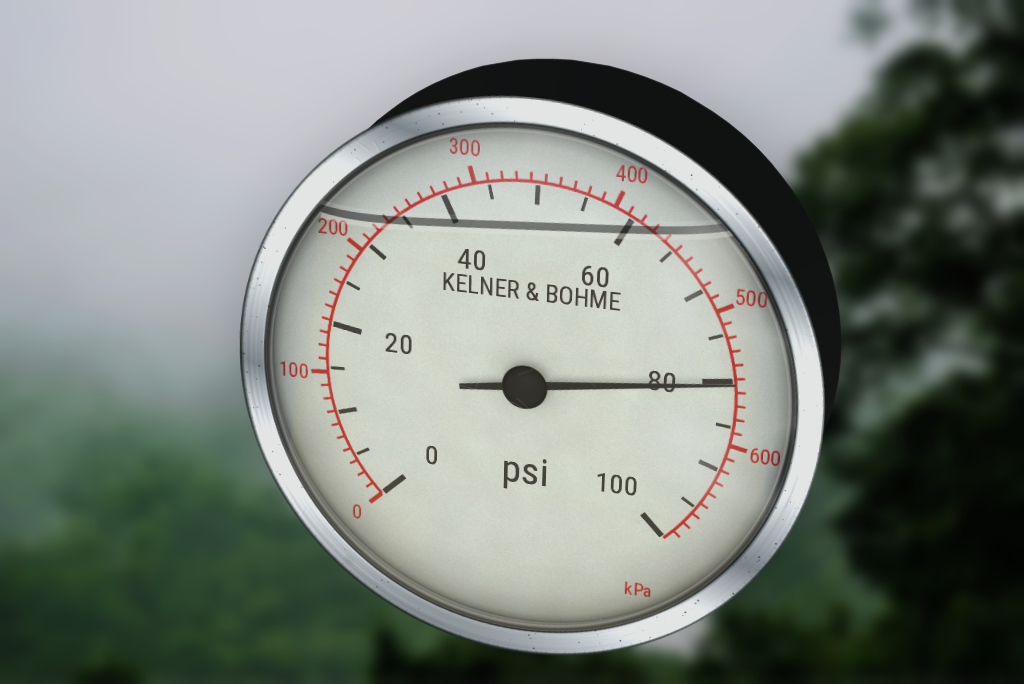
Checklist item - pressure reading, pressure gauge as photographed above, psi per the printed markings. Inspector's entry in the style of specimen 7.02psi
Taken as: 80psi
